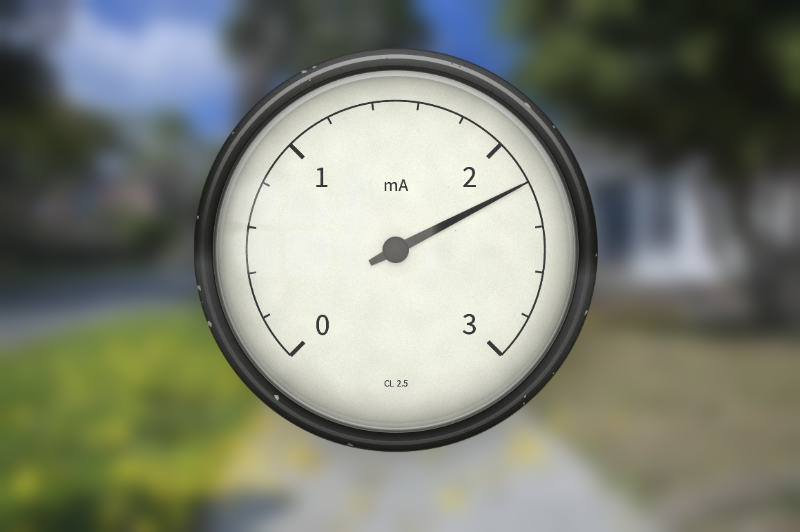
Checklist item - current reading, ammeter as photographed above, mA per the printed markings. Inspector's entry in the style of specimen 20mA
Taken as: 2.2mA
